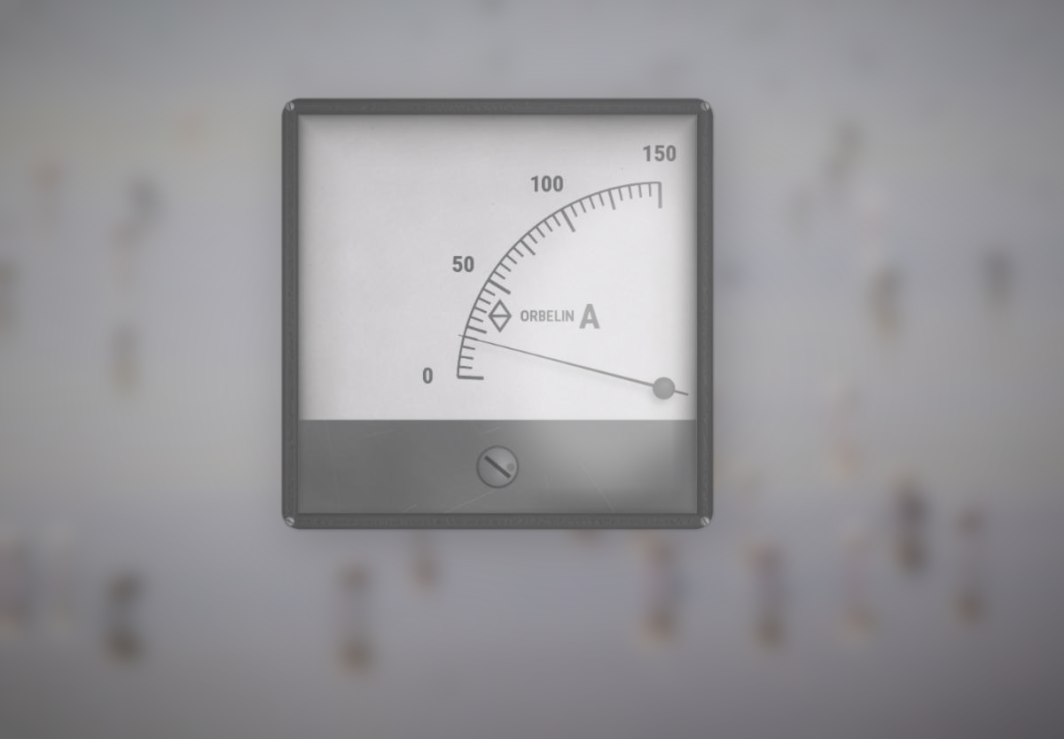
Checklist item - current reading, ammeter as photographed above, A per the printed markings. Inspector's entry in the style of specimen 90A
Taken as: 20A
